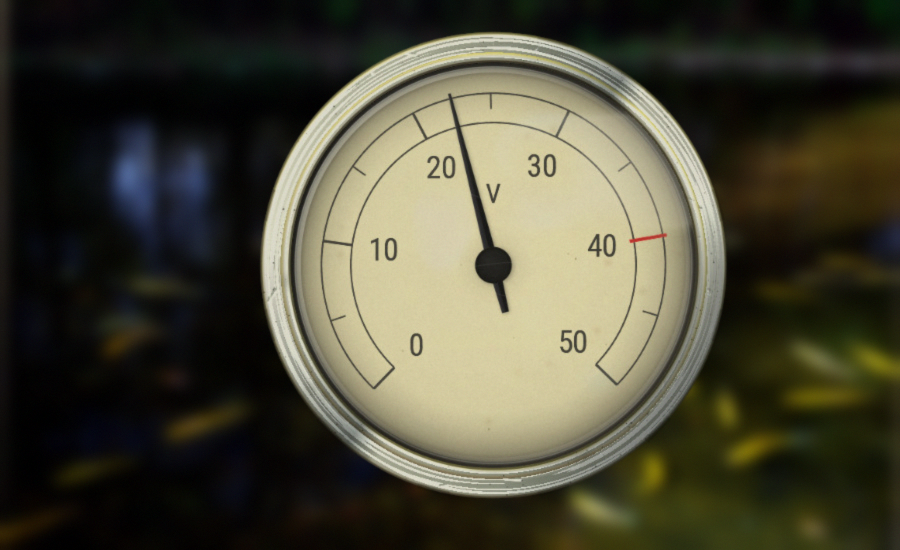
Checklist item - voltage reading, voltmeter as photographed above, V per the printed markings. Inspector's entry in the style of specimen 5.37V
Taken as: 22.5V
